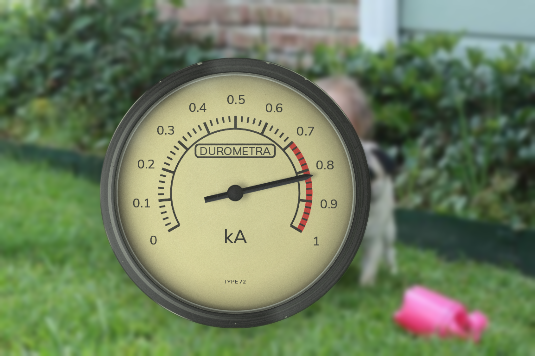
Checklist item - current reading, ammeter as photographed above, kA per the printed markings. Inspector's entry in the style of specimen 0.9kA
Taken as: 0.82kA
